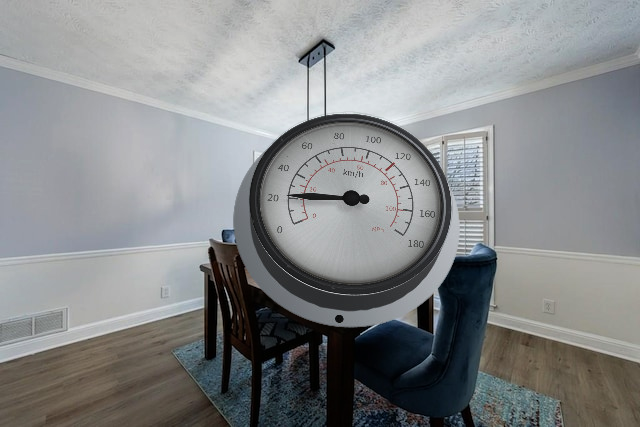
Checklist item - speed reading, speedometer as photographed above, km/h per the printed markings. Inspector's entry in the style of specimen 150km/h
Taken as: 20km/h
